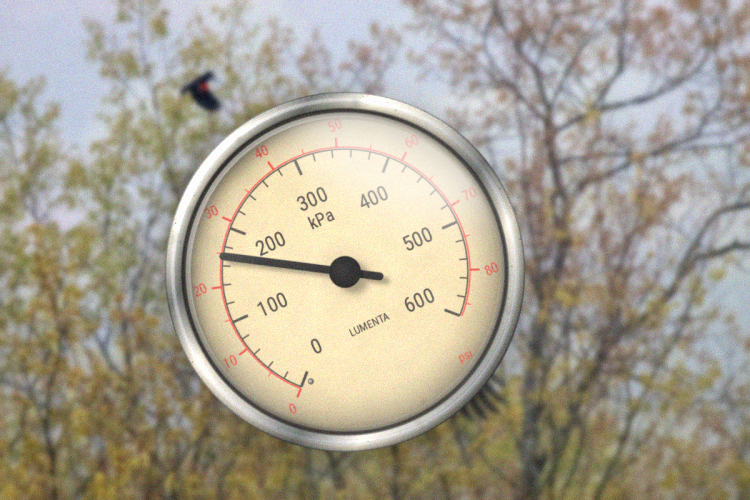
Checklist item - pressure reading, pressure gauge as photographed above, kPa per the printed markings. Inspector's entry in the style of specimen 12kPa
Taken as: 170kPa
